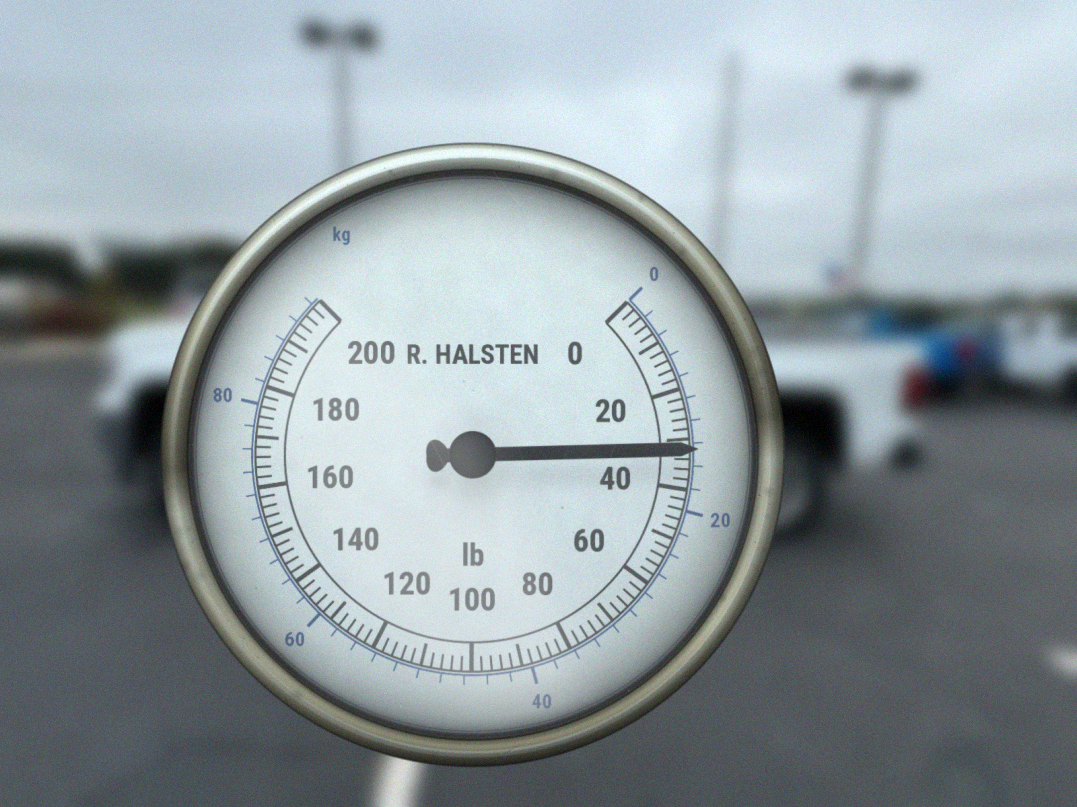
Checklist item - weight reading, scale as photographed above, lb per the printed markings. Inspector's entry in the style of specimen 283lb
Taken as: 32lb
